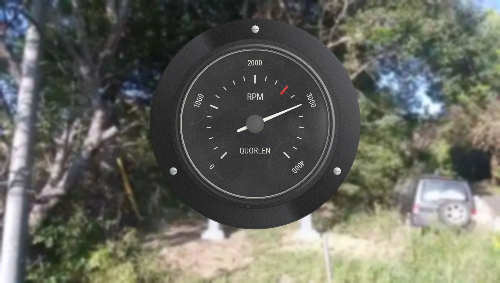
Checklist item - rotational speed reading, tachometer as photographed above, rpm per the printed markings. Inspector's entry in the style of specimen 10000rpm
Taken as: 3000rpm
